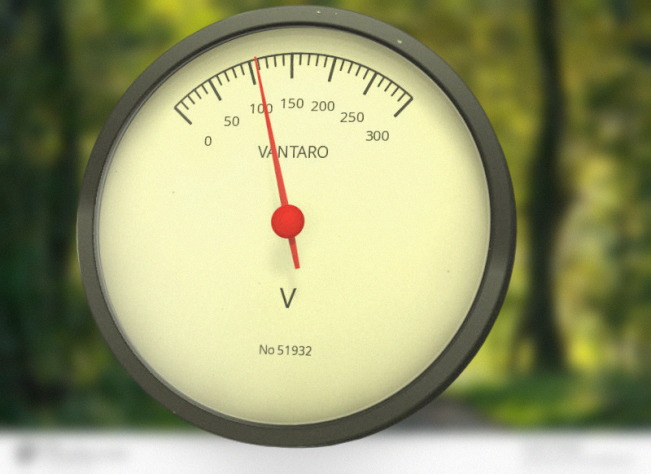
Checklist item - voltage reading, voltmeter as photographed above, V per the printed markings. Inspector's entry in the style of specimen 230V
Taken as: 110V
